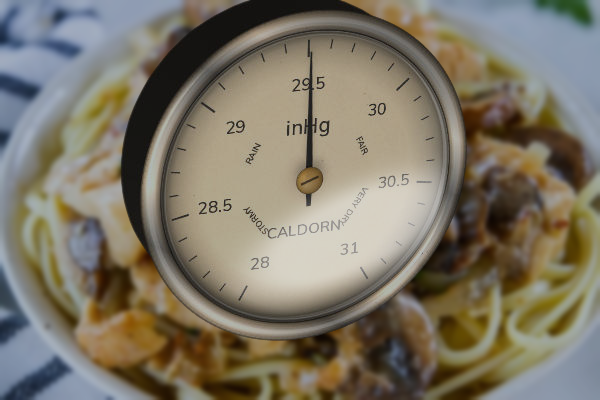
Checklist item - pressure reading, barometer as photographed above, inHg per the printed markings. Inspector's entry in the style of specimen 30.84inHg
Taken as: 29.5inHg
